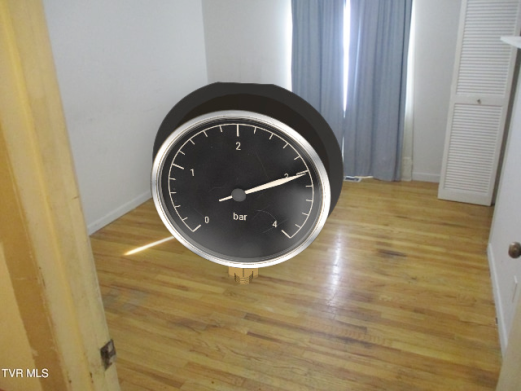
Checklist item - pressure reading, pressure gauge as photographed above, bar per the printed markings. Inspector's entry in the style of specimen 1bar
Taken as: 3bar
